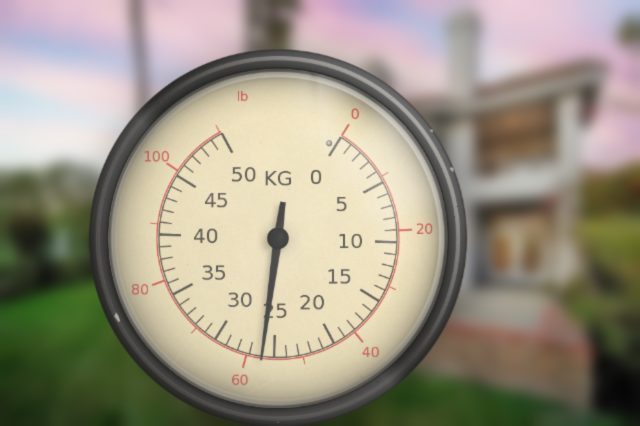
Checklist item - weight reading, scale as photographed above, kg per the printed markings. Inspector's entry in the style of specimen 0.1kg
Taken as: 26kg
